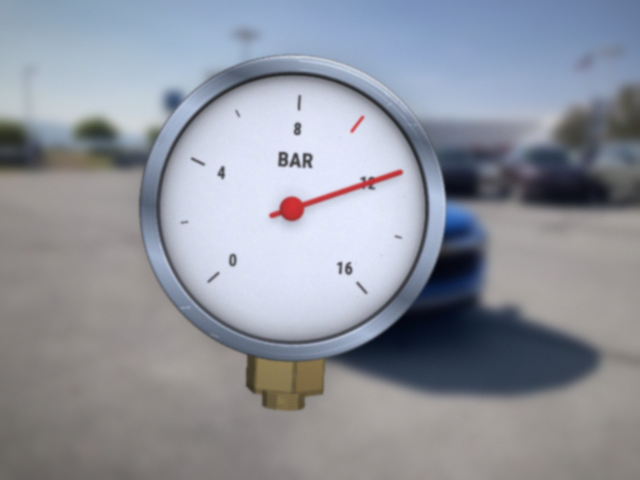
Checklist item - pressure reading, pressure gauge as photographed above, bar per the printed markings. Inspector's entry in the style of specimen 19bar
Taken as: 12bar
